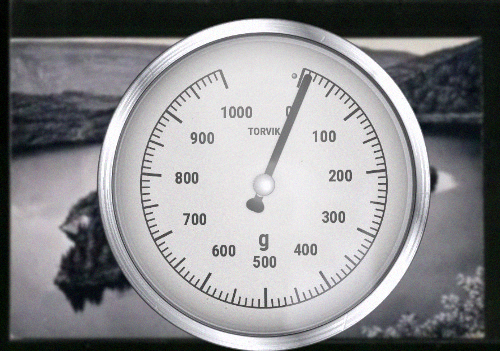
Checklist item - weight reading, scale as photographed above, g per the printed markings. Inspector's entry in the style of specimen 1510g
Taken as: 10g
